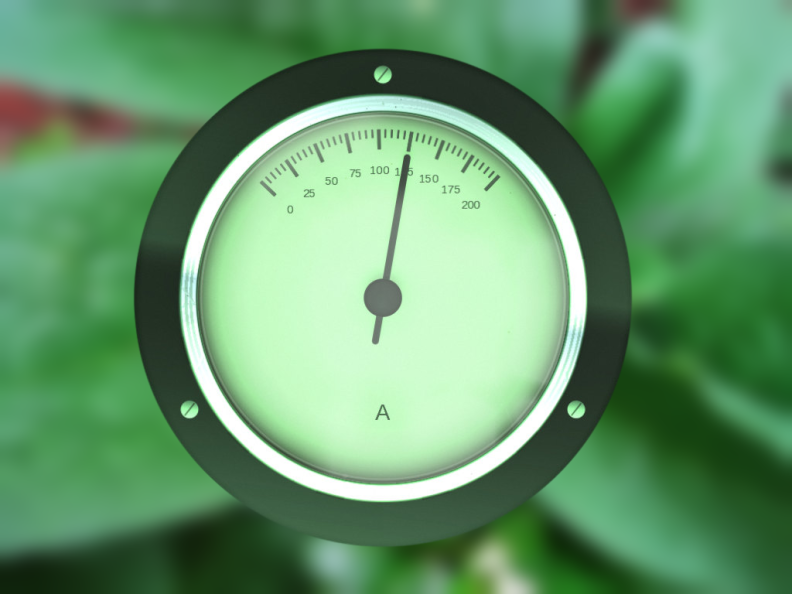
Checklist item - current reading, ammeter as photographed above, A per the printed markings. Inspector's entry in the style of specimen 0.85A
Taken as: 125A
